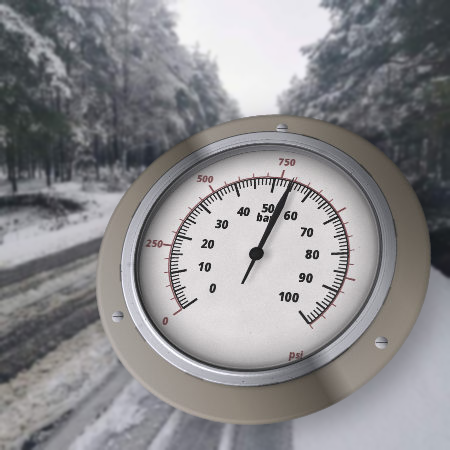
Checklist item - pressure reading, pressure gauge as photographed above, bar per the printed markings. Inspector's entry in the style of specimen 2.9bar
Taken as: 55bar
